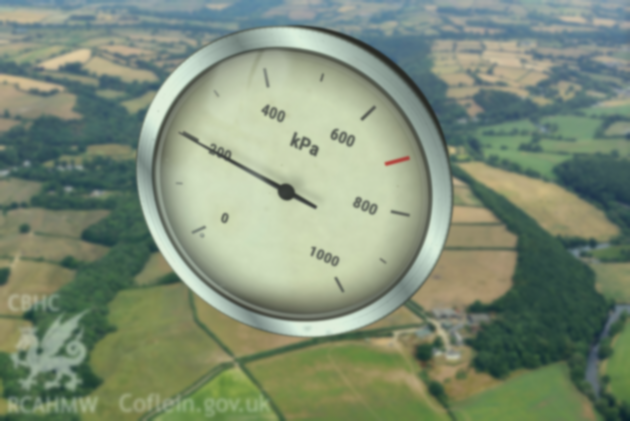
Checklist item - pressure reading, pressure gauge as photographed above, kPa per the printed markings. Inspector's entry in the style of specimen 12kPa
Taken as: 200kPa
